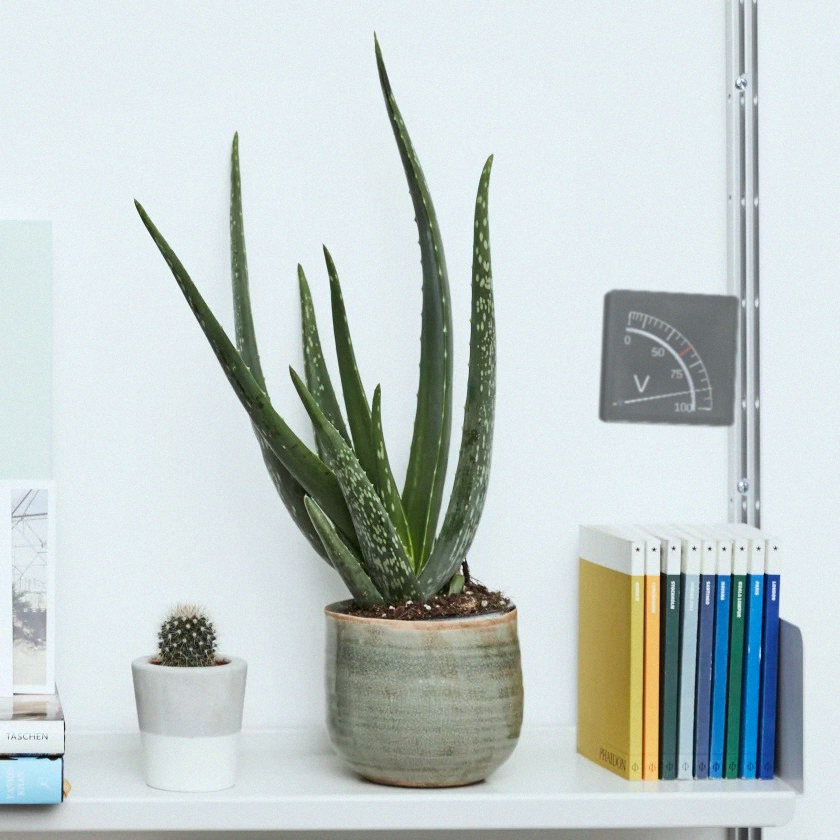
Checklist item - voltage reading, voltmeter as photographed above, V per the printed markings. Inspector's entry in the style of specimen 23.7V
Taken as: 90V
